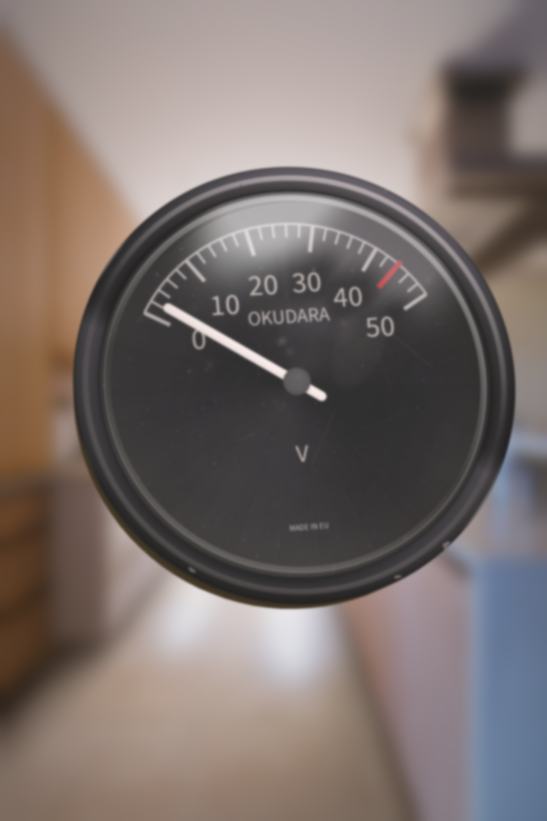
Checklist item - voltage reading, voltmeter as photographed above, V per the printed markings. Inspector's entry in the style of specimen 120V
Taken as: 2V
